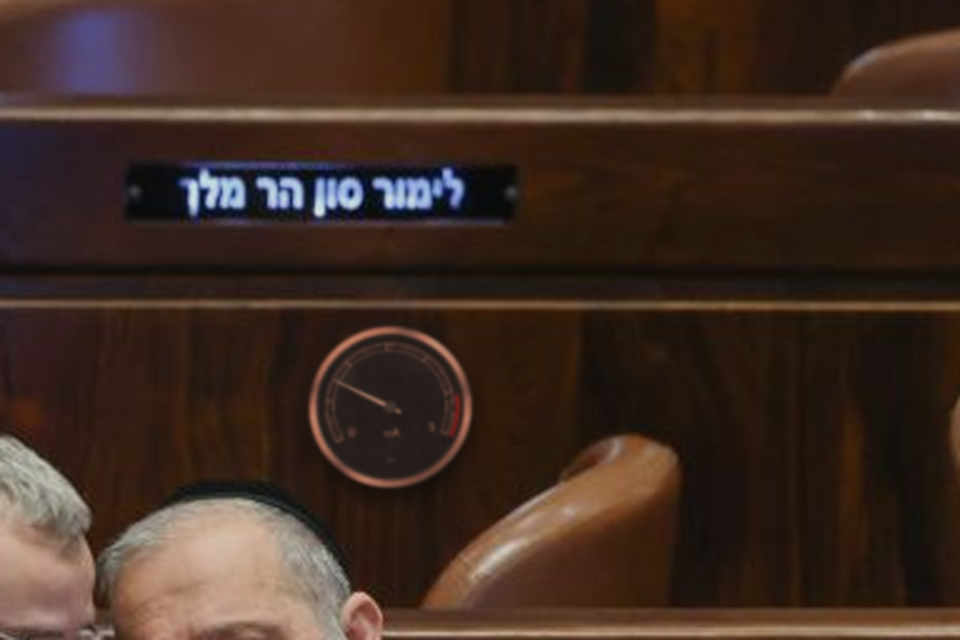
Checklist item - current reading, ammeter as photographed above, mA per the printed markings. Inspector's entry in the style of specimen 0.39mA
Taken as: 0.75mA
